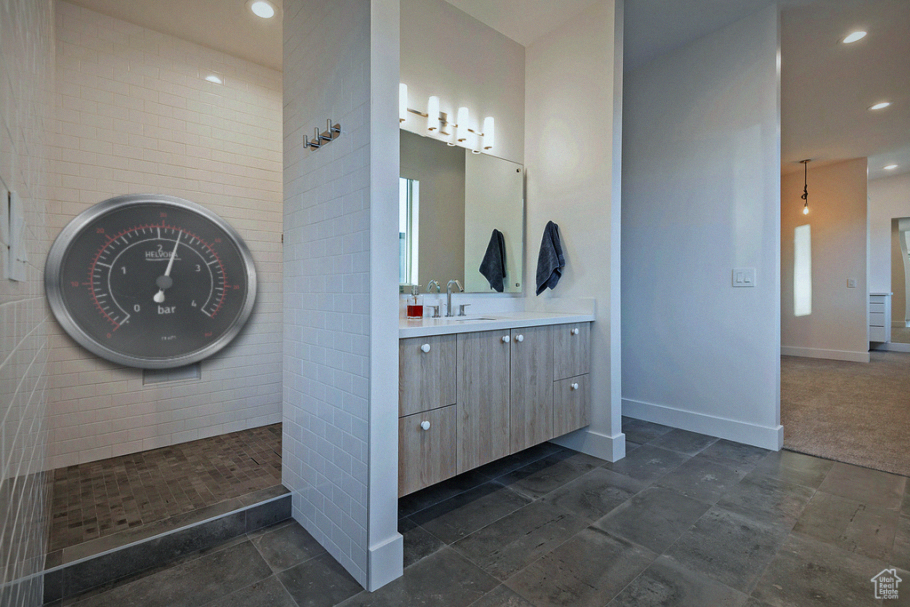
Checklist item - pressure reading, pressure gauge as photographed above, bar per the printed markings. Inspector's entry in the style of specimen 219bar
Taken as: 2.3bar
